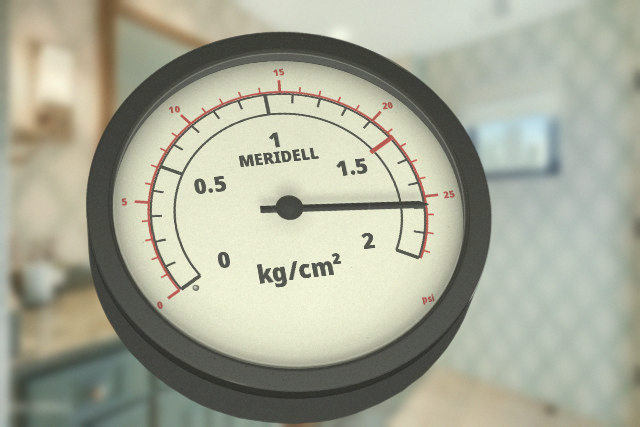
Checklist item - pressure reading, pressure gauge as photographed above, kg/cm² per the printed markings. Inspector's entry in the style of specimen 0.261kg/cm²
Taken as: 1.8kg/cm²
